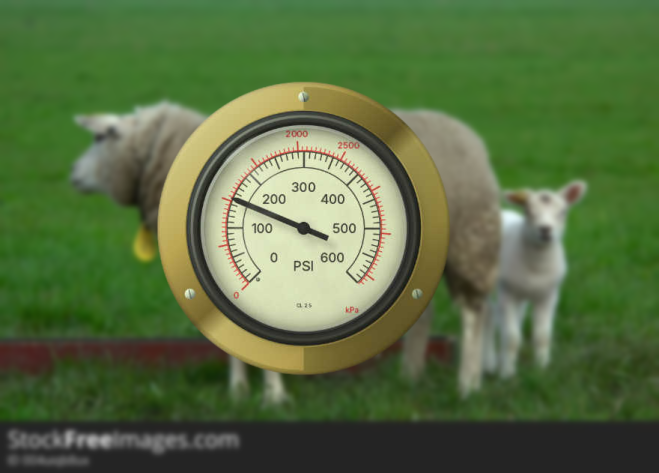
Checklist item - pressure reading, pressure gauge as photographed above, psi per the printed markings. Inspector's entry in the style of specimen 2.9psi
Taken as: 150psi
